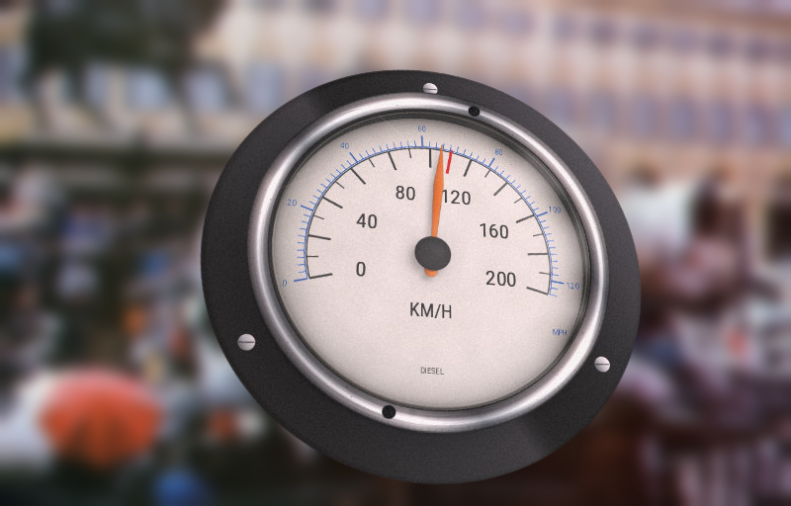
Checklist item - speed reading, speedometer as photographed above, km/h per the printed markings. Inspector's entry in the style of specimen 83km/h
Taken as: 105km/h
